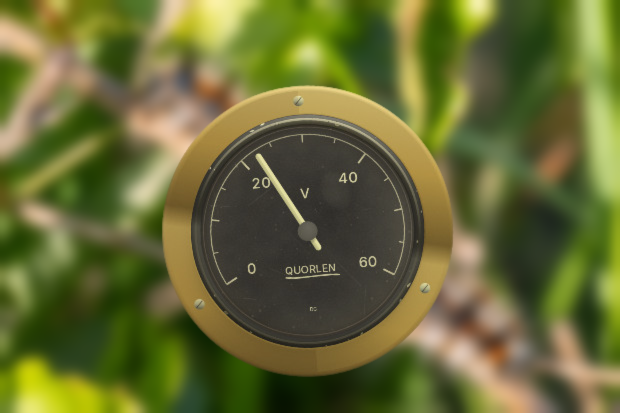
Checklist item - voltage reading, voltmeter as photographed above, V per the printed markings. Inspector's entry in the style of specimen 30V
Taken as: 22.5V
